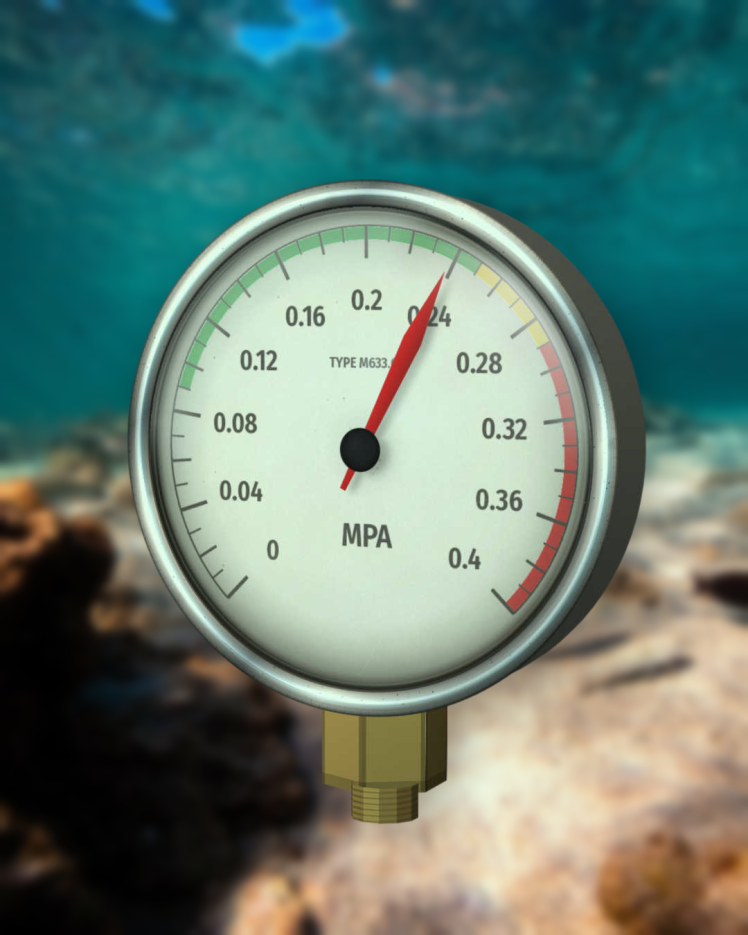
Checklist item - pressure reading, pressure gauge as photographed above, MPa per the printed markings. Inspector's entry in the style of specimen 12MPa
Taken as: 0.24MPa
